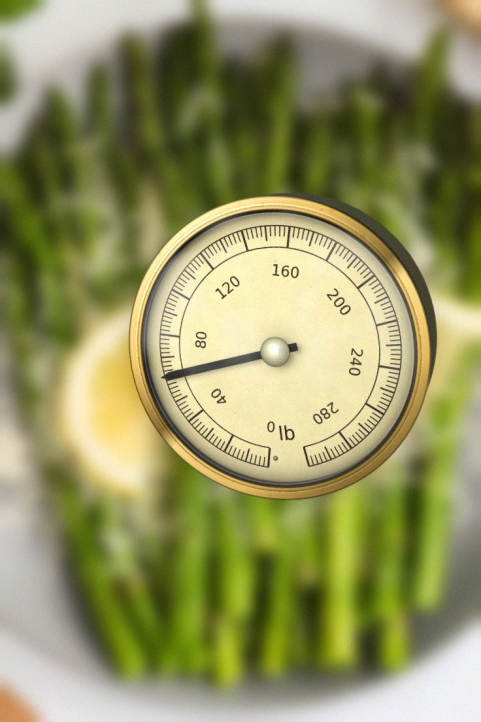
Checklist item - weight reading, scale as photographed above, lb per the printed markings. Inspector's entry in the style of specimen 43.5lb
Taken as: 62lb
